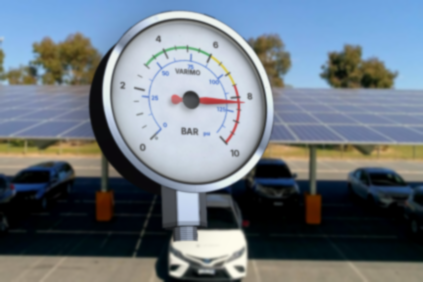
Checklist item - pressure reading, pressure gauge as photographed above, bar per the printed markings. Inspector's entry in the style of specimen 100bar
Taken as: 8.25bar
